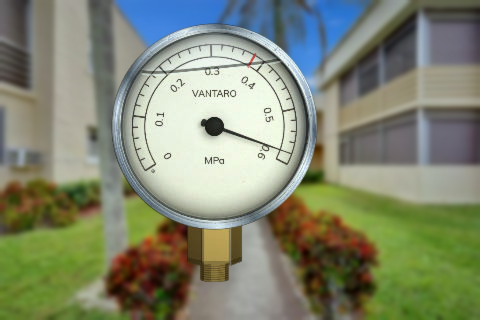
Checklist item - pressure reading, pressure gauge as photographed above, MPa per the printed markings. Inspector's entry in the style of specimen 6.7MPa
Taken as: 0.58MPa
